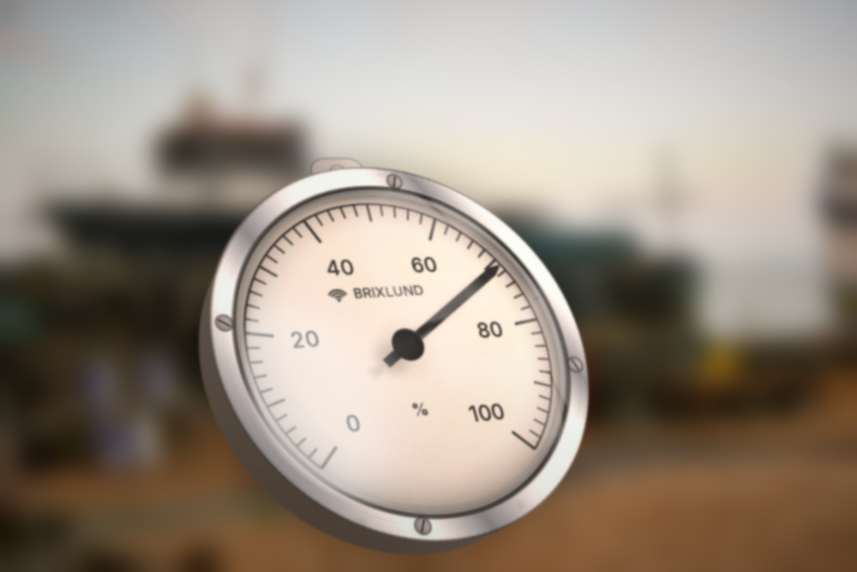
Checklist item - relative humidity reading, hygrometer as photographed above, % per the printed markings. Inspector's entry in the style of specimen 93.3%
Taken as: 71%
